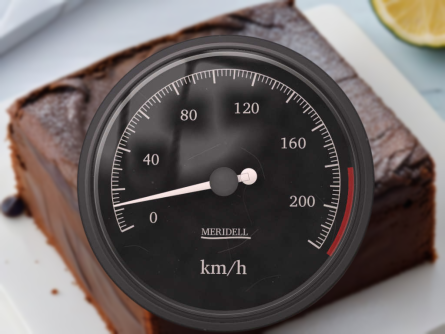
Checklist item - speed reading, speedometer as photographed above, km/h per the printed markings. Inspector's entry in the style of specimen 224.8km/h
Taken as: 12km/h
